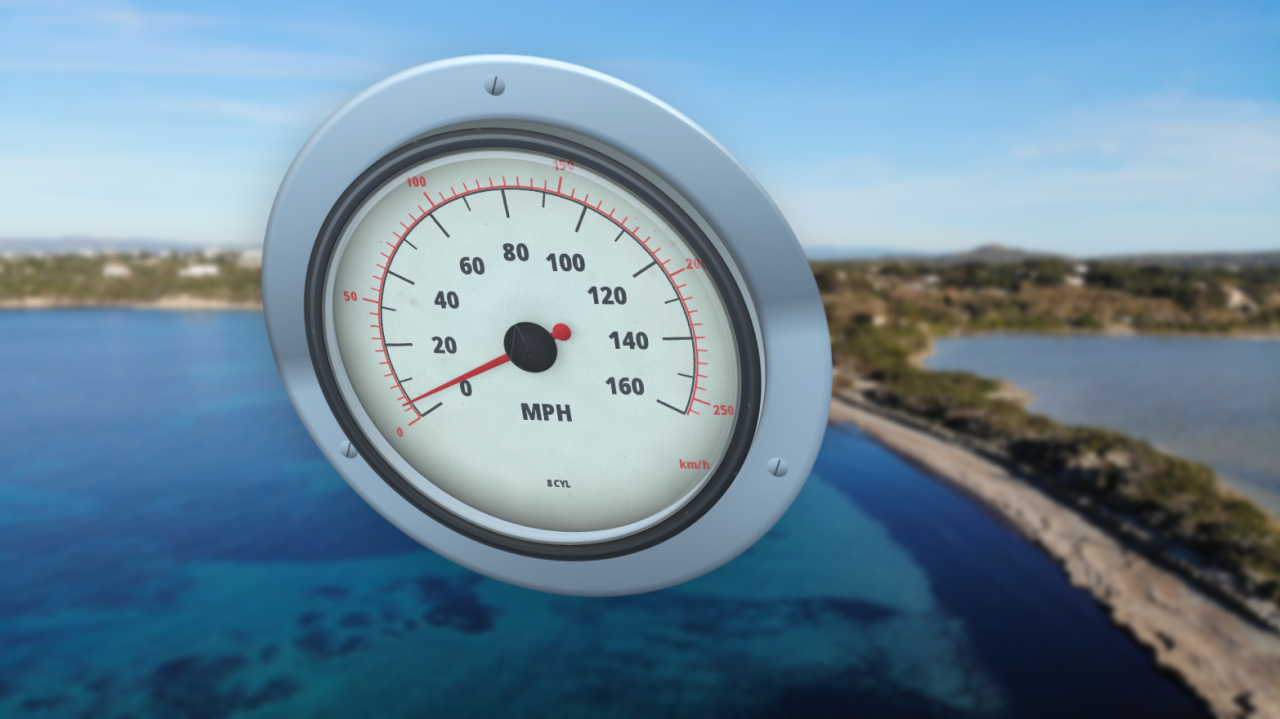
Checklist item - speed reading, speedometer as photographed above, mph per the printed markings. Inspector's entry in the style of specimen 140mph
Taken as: 5mph
